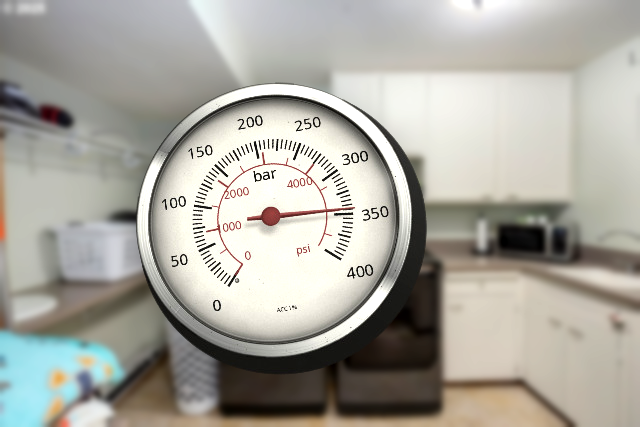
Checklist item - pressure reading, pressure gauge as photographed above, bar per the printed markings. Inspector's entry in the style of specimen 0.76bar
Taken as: 345bar
